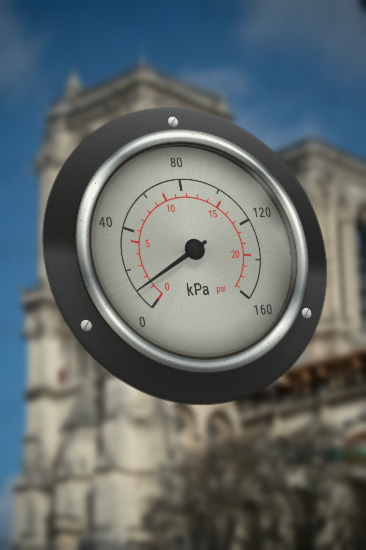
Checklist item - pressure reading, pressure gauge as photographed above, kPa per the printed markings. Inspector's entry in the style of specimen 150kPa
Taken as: 10kPa
